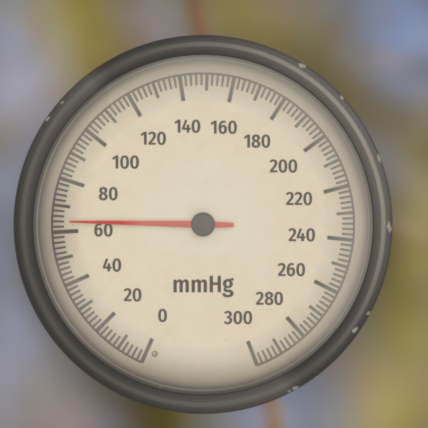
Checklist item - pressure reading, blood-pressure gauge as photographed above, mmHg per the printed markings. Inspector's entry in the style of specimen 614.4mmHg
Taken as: 64mmHg
